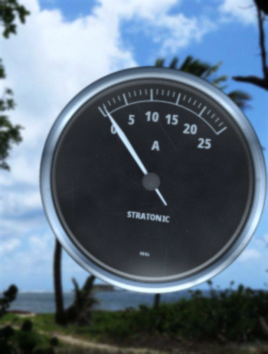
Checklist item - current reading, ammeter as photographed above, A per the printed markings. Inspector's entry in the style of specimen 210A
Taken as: 1A
